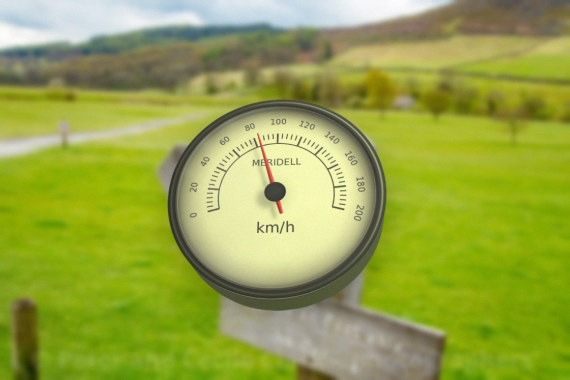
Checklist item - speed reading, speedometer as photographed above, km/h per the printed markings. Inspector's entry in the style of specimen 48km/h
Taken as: 84km/h
